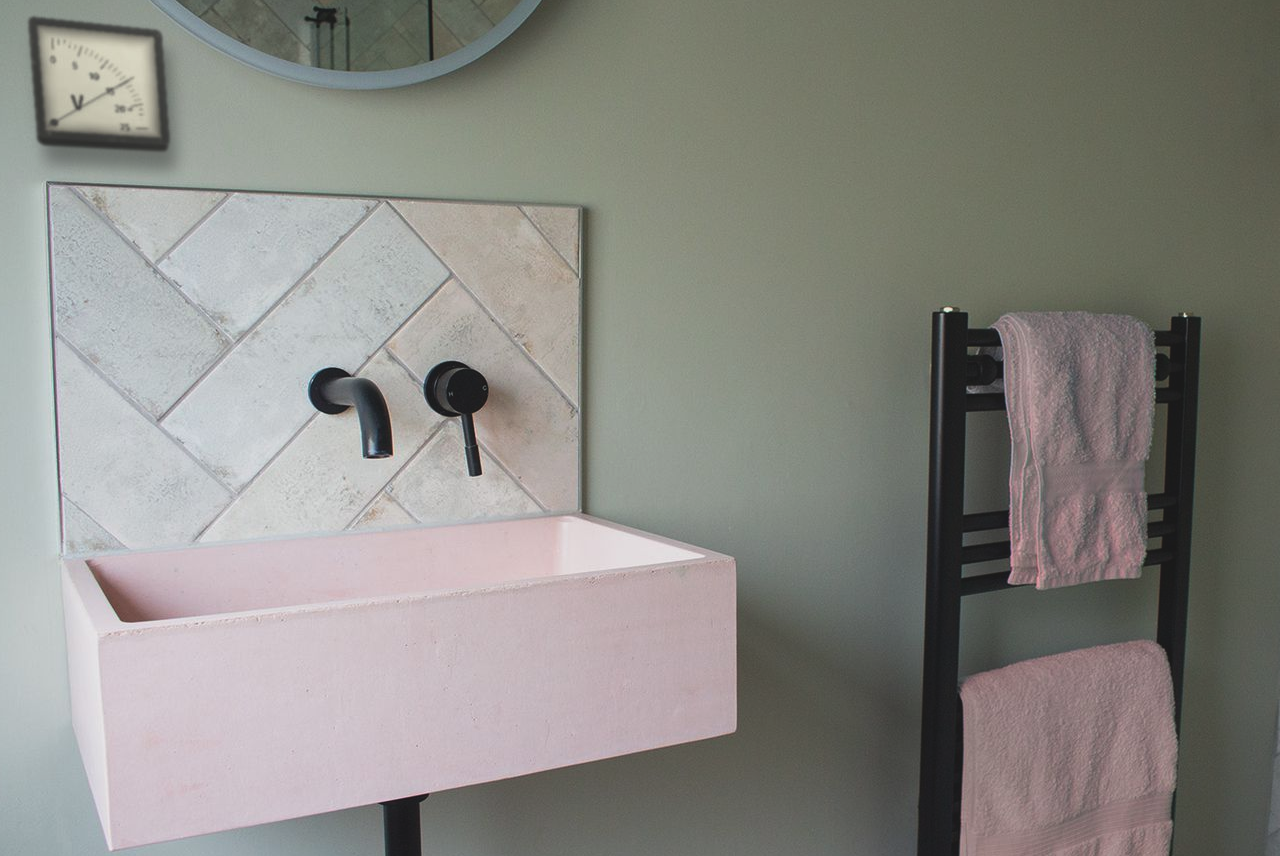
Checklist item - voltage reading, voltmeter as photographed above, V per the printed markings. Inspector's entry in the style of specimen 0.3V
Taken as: 15V
